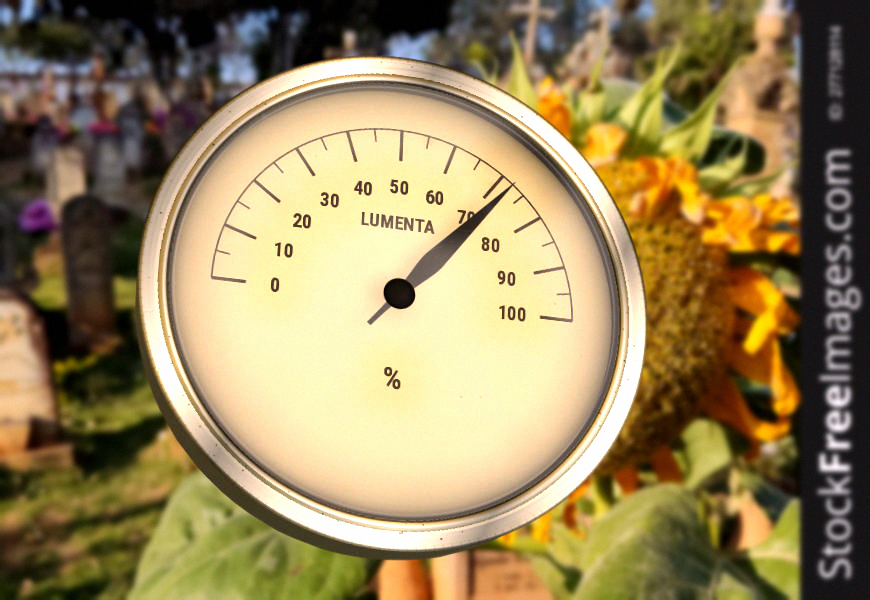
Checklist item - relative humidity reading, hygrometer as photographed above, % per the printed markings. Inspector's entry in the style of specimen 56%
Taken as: 72.5%
